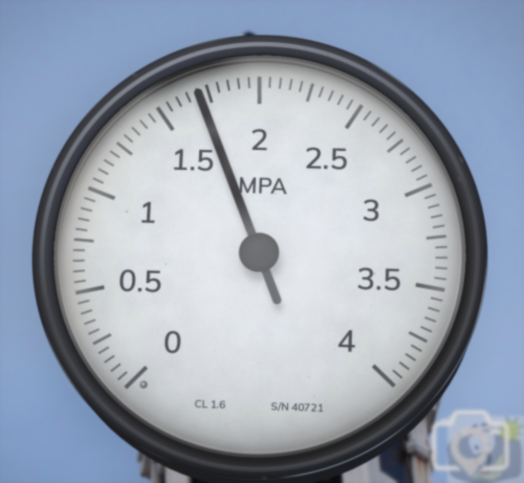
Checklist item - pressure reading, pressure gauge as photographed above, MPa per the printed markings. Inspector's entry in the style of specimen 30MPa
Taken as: 1.7MPa
